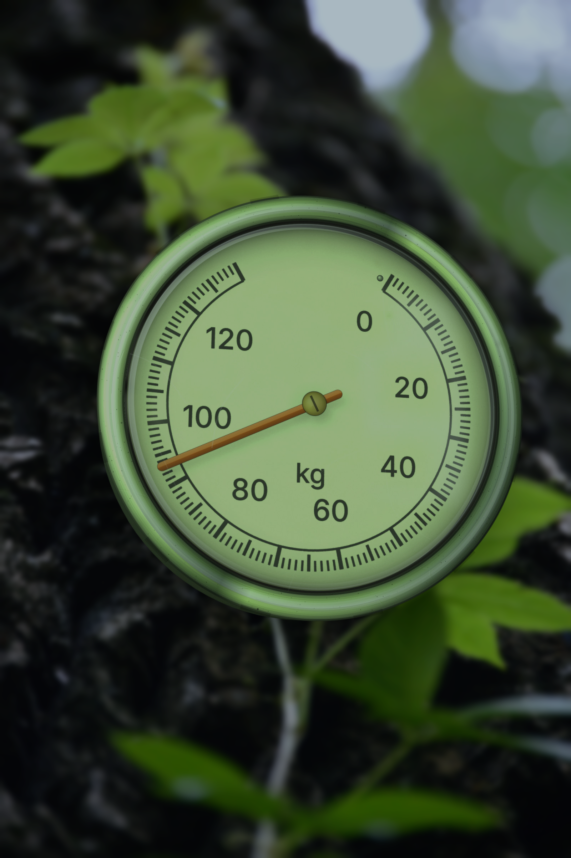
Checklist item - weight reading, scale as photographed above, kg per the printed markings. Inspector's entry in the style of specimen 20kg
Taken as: 93kg
